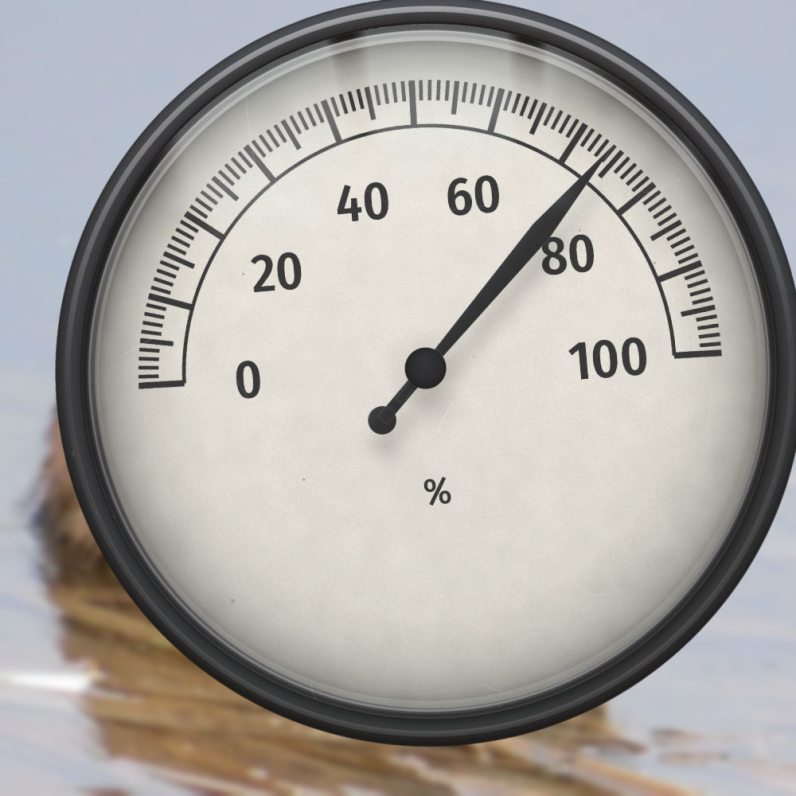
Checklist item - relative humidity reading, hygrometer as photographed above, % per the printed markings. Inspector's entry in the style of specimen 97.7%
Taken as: 74%
